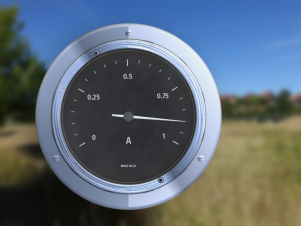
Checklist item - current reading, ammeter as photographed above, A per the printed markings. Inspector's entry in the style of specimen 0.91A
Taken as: 0.9A
